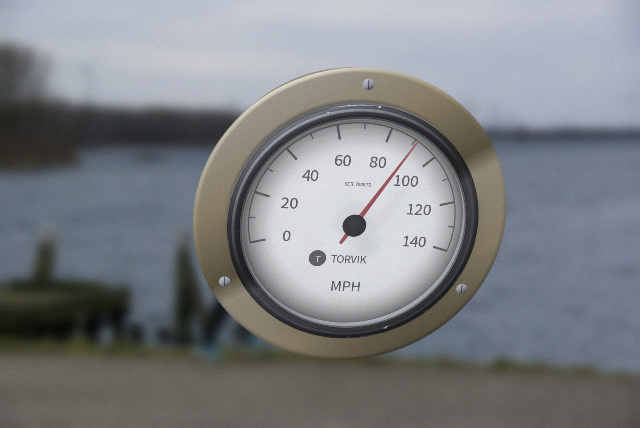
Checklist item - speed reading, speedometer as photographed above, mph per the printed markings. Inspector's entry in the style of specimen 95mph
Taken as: 90mph
